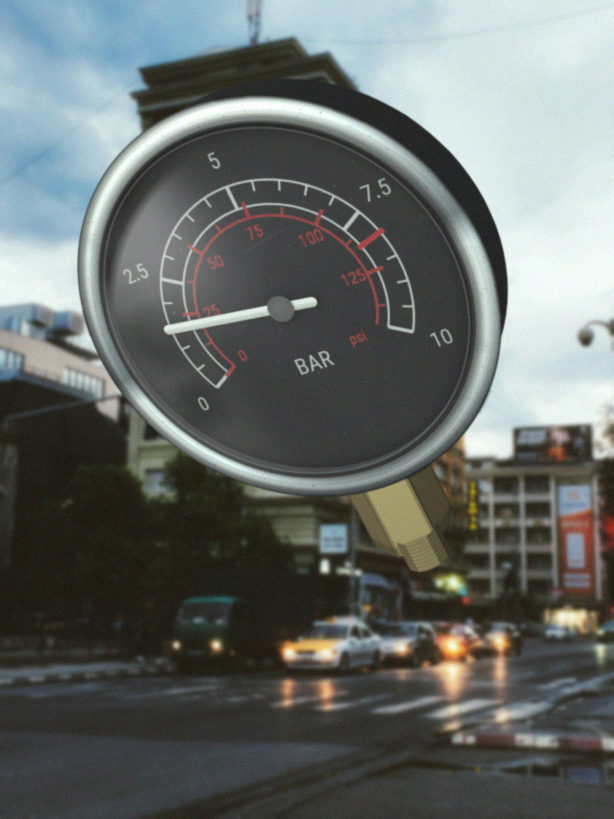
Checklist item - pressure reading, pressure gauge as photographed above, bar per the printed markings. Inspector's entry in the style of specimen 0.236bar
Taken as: 1.5bar
